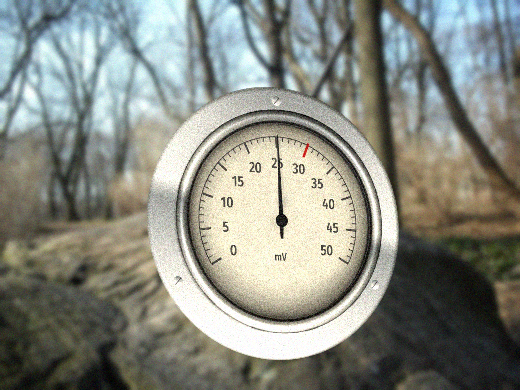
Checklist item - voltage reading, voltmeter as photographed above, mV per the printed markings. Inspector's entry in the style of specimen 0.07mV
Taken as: 25mV
